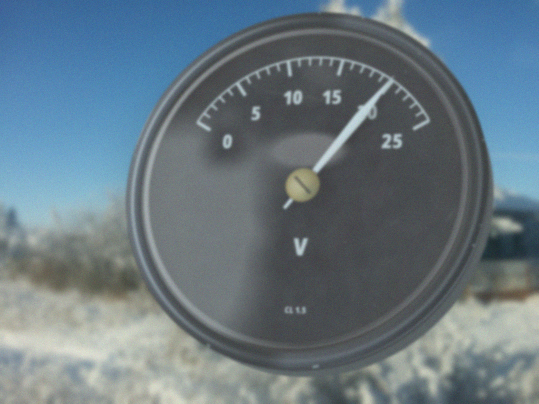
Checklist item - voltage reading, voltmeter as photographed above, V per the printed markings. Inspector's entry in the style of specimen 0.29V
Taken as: 20V
